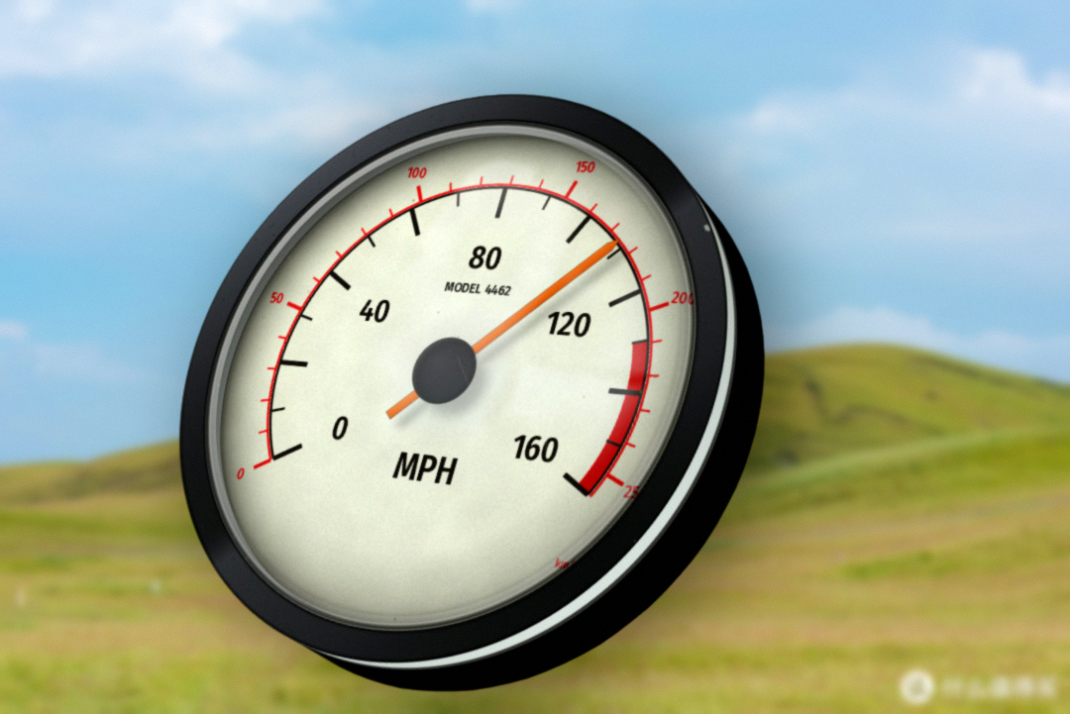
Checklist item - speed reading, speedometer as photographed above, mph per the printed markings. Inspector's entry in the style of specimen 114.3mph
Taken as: 110mph
